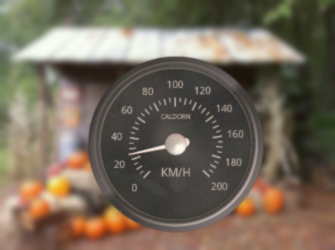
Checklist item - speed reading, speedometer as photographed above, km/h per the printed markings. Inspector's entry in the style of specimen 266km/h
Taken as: 25km/h
